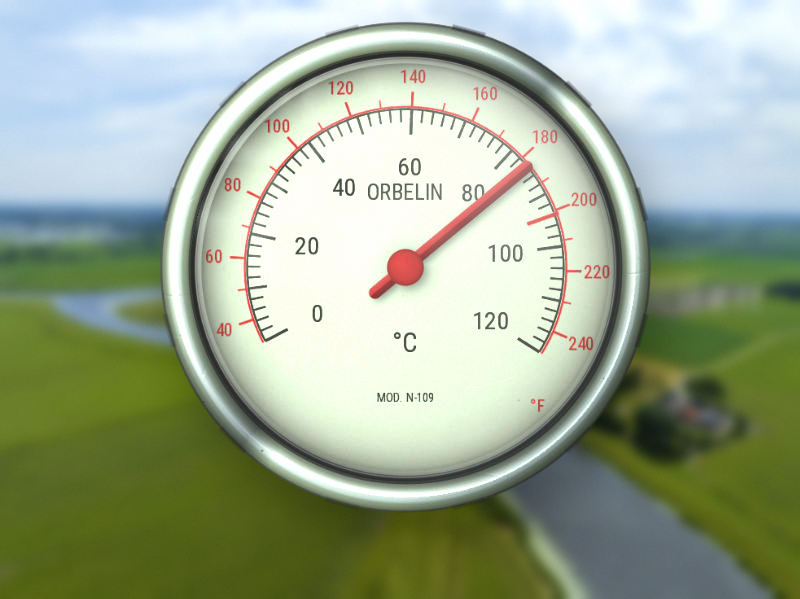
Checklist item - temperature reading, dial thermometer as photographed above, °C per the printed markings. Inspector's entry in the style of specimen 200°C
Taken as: 84°C
